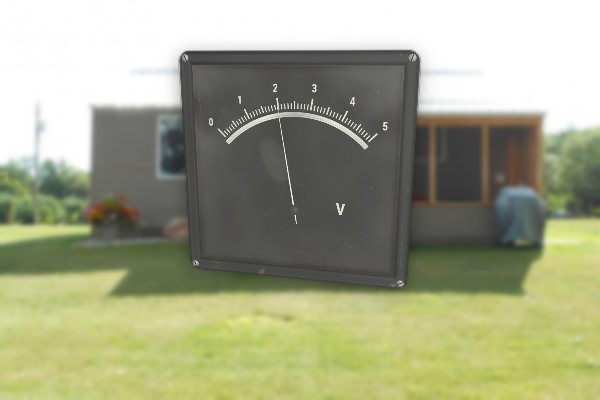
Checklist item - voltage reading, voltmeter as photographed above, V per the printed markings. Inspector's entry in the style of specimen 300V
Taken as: 2V
